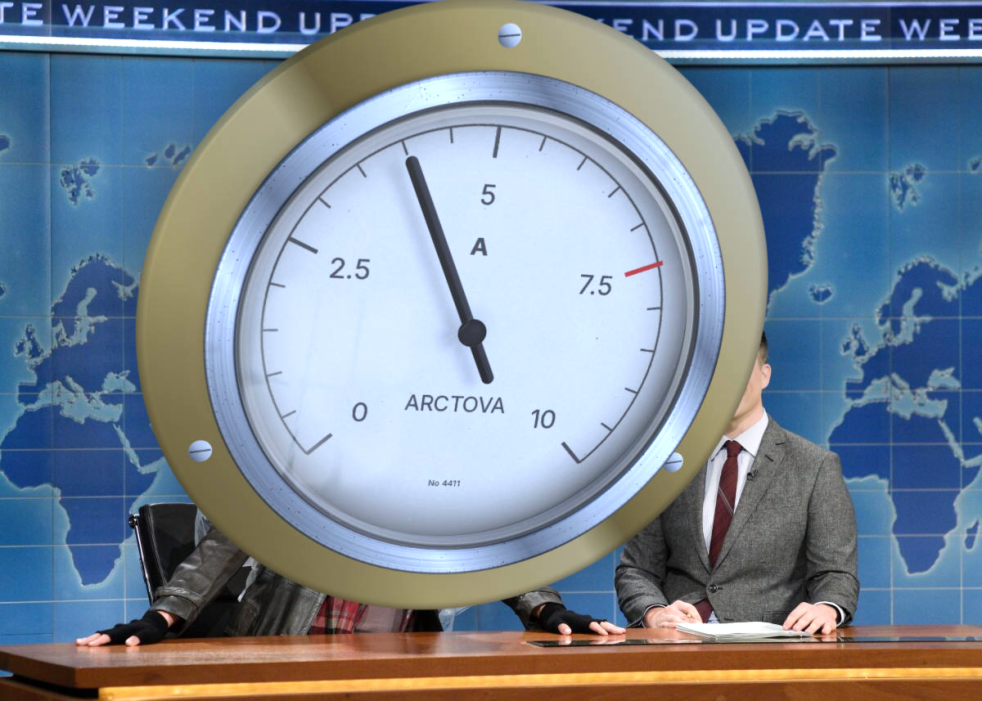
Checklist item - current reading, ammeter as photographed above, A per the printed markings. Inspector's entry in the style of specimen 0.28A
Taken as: 4A
